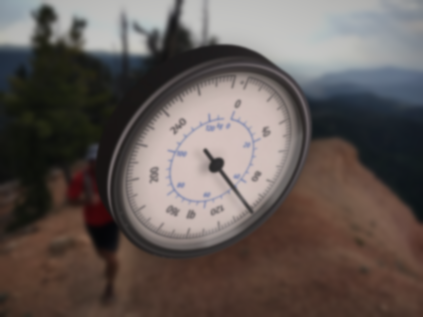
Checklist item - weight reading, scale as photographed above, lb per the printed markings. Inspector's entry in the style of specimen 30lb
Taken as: 100lb
